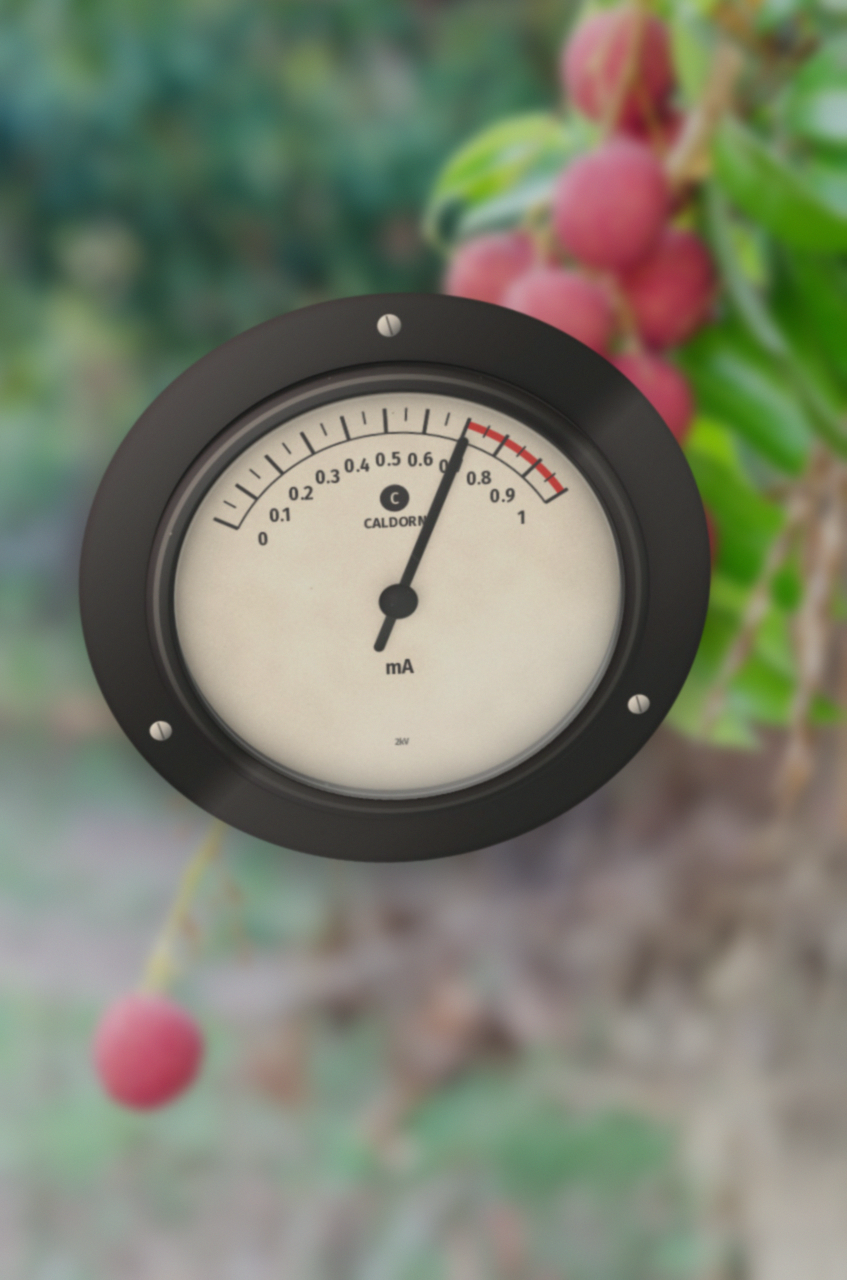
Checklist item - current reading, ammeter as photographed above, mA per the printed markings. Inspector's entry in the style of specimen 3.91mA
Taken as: 0.7mA
